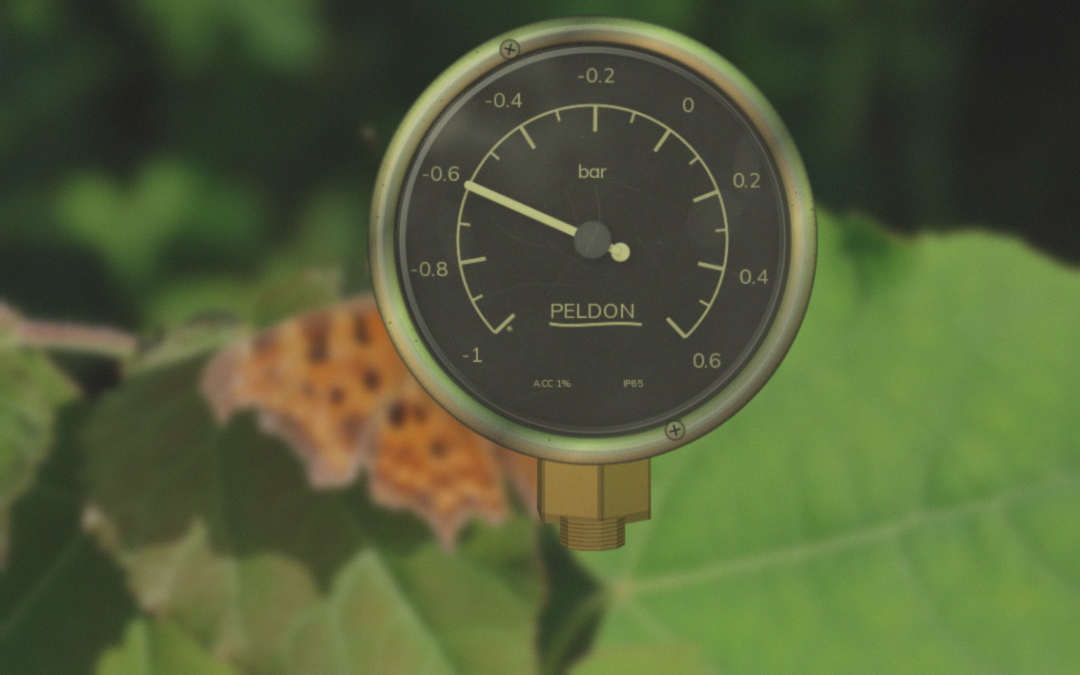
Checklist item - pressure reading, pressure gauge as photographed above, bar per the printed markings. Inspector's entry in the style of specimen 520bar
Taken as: -0.6bar
